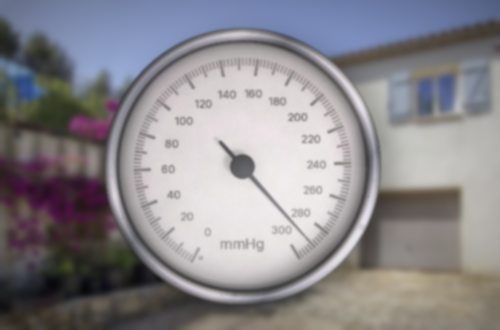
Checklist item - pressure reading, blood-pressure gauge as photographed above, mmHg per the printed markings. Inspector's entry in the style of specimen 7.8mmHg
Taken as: 290mmHg
